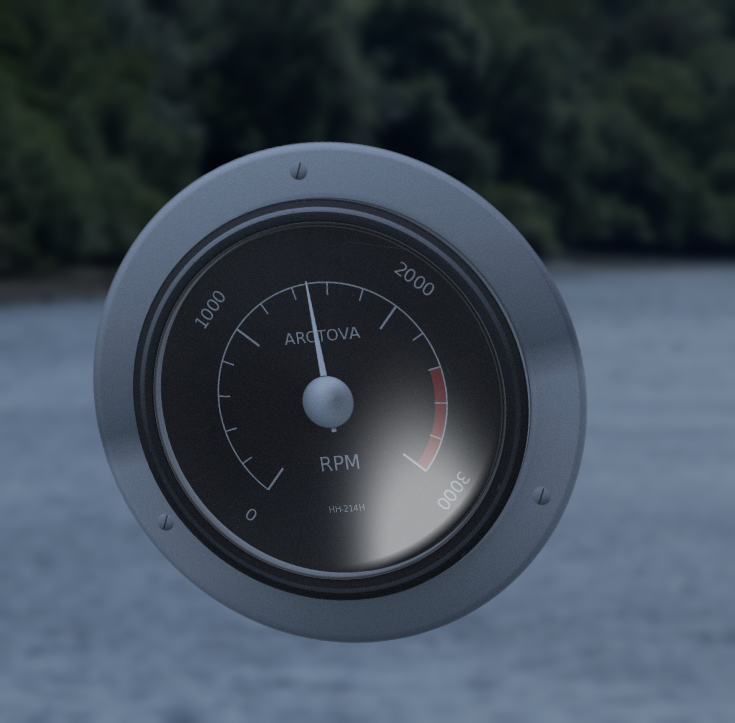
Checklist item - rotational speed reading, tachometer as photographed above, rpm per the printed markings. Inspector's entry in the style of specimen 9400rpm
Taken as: 1500rpm
